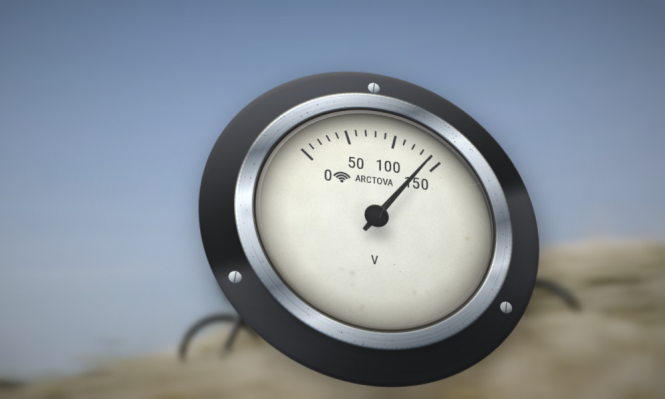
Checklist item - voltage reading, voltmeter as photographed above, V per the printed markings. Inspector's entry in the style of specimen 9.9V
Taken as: 140V
